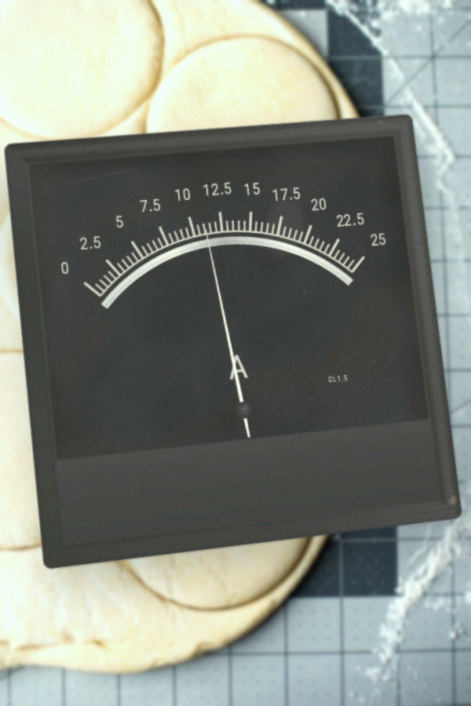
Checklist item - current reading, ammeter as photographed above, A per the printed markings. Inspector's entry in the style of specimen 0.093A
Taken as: 11A
